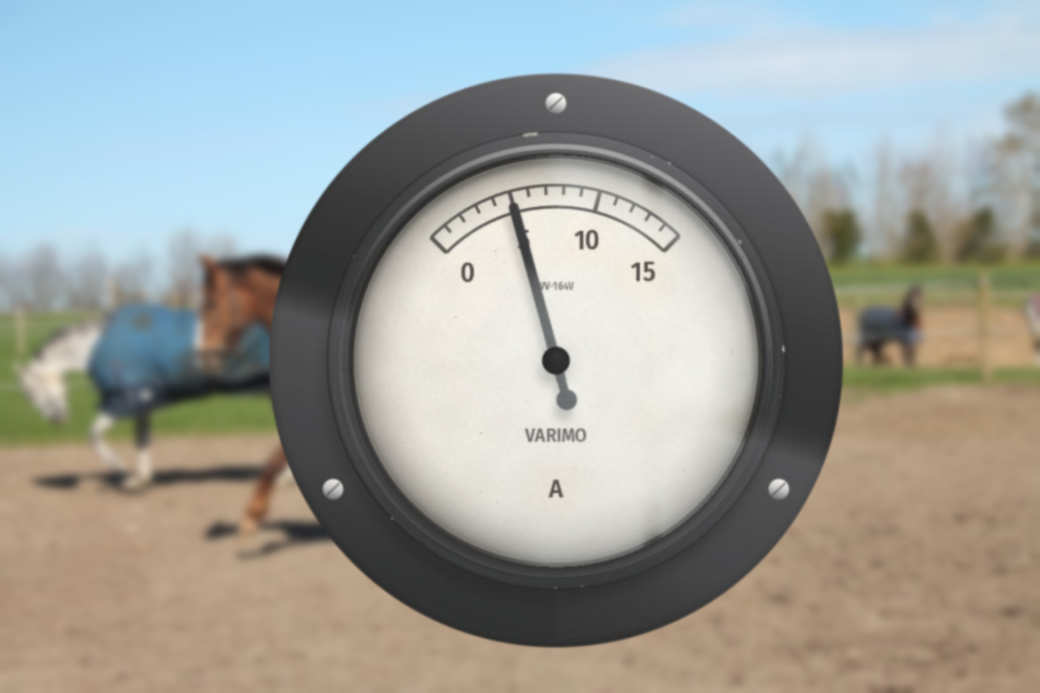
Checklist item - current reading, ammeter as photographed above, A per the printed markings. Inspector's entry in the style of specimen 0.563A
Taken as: 5A
